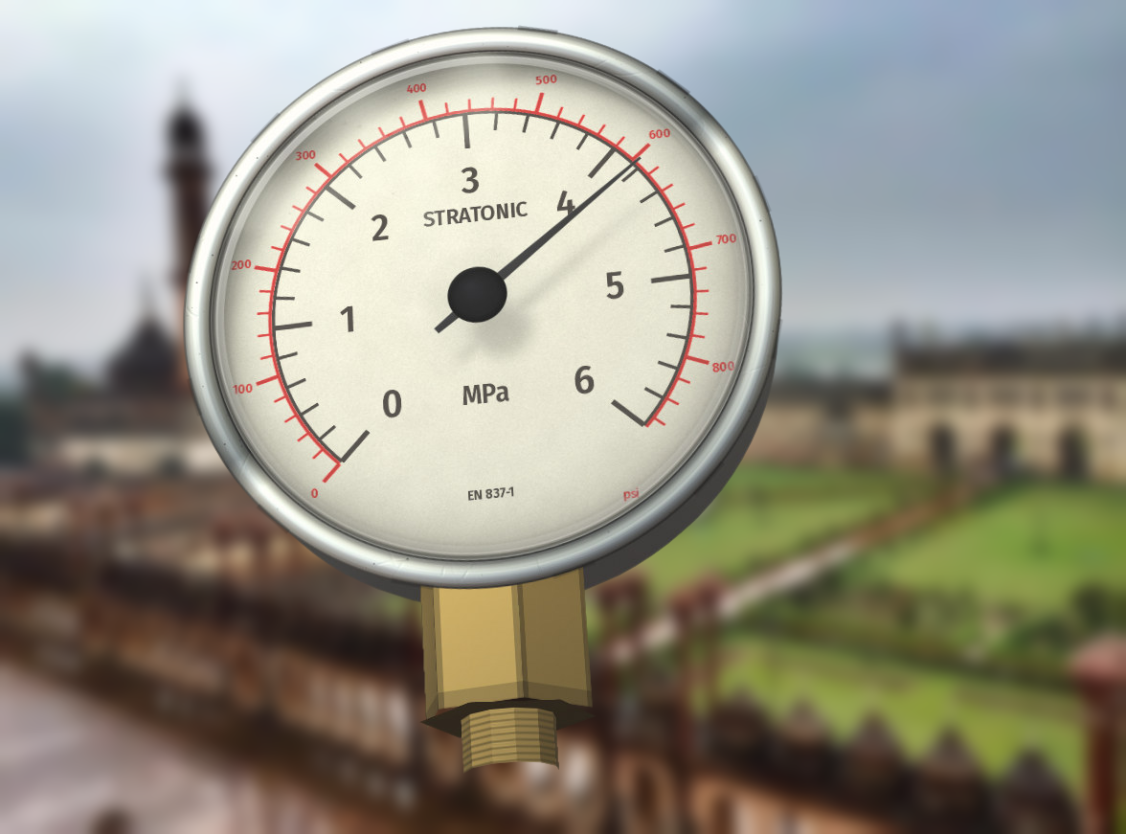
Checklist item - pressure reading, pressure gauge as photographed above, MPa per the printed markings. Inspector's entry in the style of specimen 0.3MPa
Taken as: 4.2MPa
